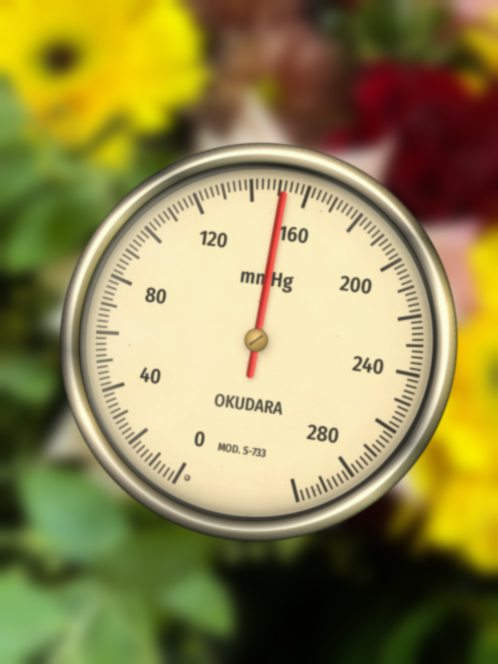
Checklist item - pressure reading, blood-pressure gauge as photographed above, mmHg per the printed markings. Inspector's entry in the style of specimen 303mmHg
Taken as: 152mmHg
